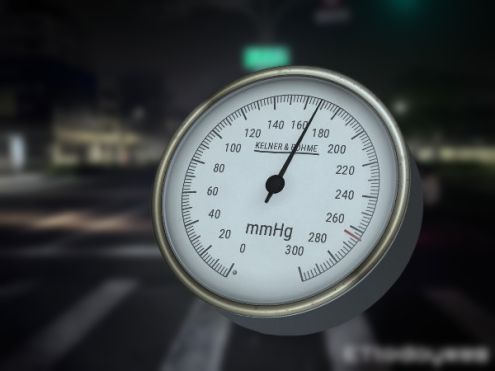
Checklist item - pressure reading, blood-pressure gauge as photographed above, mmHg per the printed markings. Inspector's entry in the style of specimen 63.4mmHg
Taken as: 170mmHg
